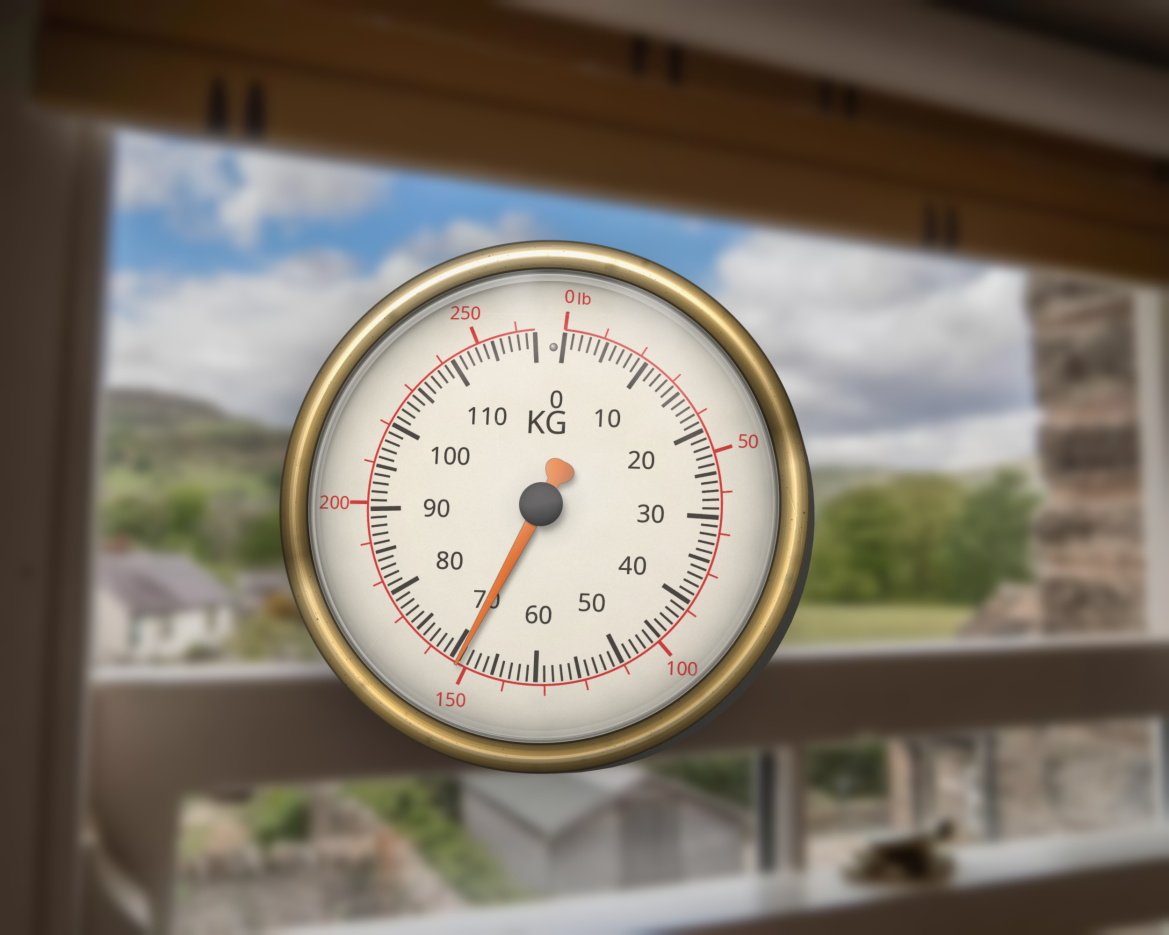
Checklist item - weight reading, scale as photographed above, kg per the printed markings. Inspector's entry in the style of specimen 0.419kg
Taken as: 69kg
